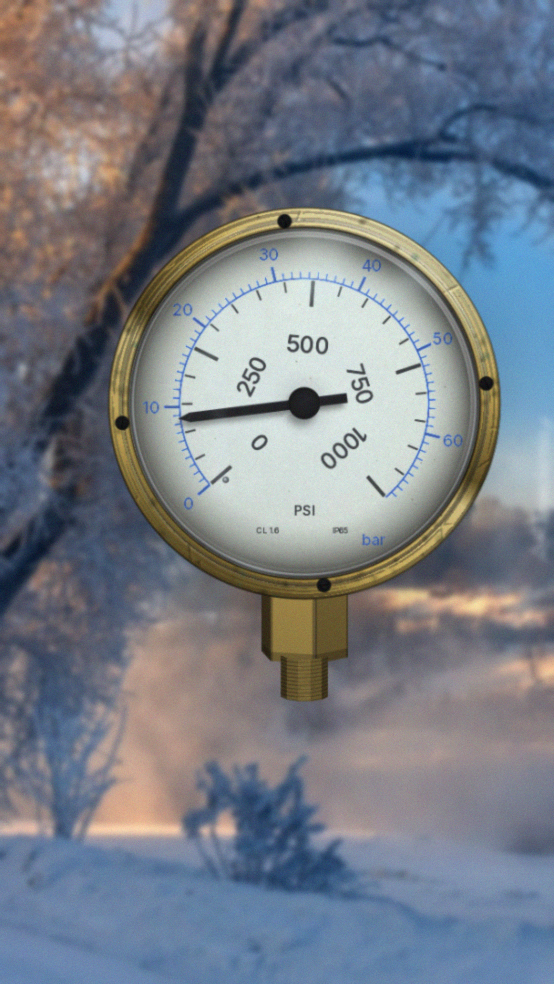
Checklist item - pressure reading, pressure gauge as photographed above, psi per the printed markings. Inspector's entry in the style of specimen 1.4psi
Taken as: 125psi
